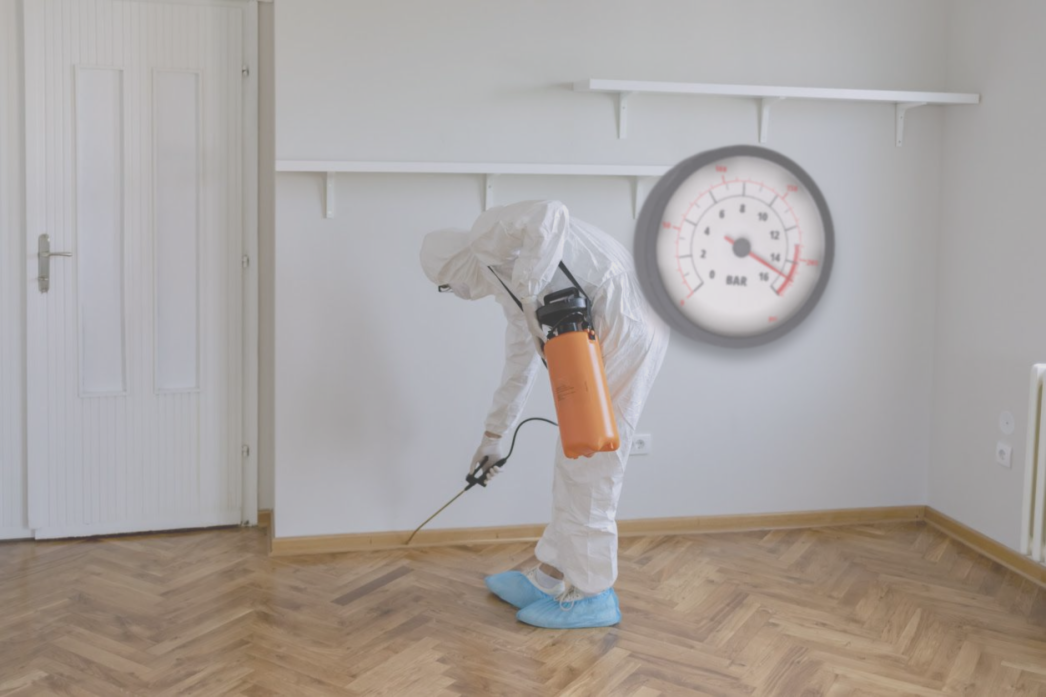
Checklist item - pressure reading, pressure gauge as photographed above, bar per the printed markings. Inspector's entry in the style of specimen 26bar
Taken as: 15bar
